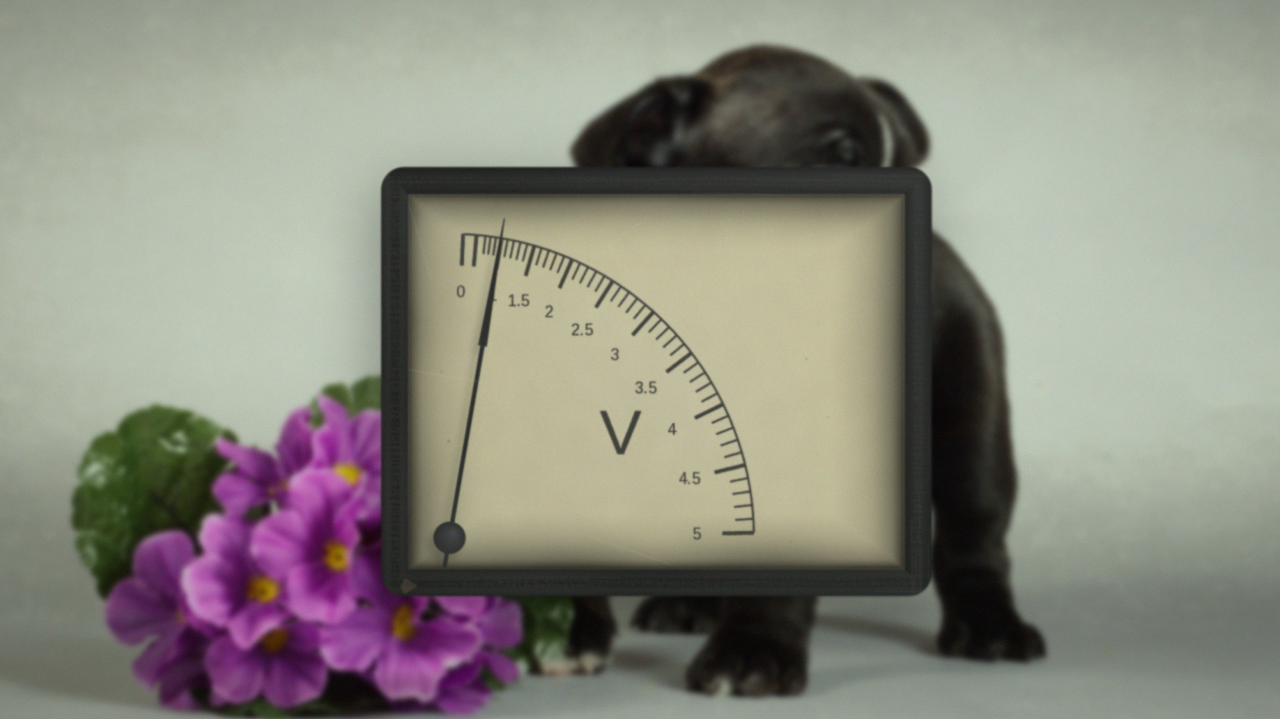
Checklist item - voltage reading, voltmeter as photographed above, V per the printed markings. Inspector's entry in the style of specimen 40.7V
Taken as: 1V
